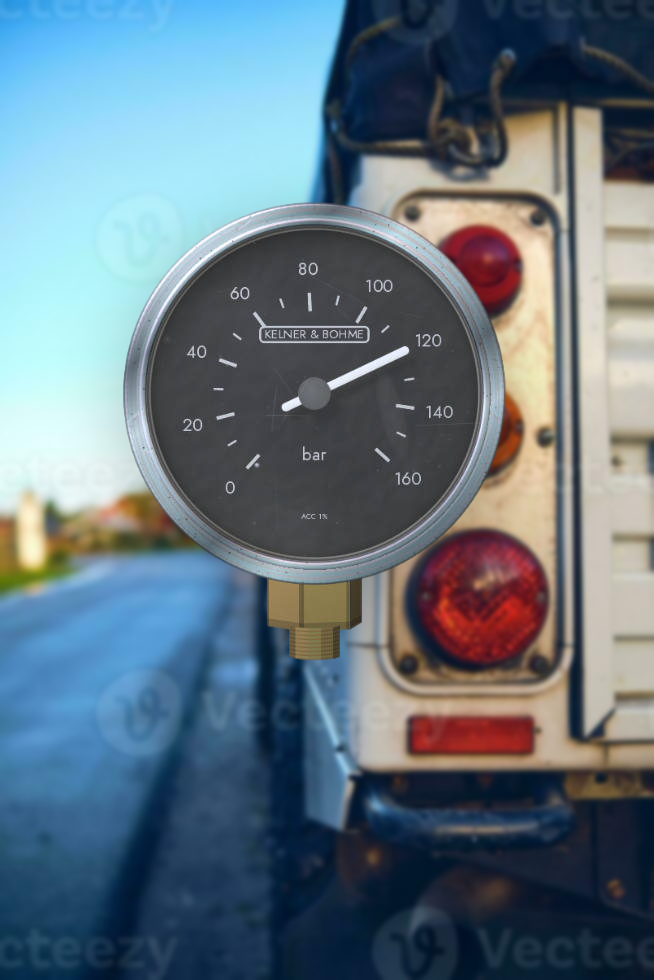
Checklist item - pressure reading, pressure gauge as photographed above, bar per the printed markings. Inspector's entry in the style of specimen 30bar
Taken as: 120bar
